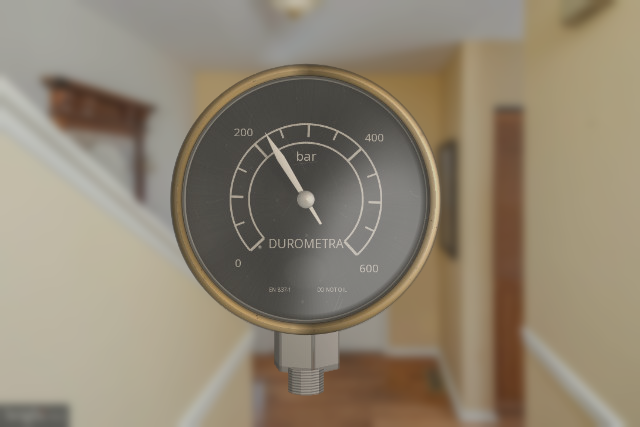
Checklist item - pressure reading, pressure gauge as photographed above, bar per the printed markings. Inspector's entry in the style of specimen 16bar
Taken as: 225bar
